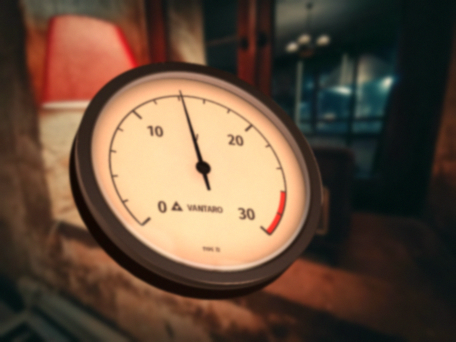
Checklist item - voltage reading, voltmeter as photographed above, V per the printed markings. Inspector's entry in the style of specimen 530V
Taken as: 14V
